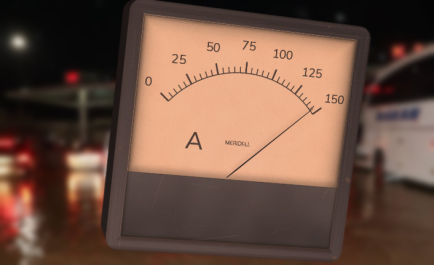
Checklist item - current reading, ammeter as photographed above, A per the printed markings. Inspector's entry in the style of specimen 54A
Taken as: 145A
